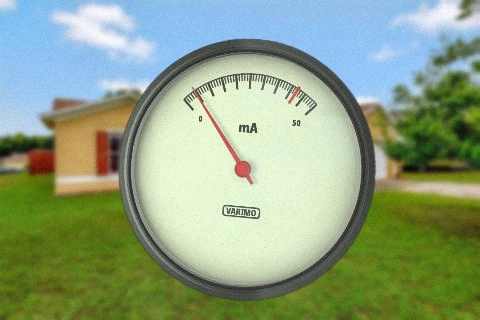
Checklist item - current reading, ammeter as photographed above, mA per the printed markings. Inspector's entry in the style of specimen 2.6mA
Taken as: 5mA
